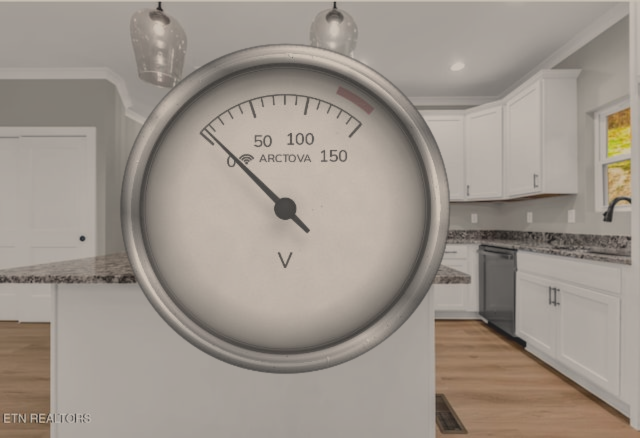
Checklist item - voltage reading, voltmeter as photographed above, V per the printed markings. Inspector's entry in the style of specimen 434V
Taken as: 5V
